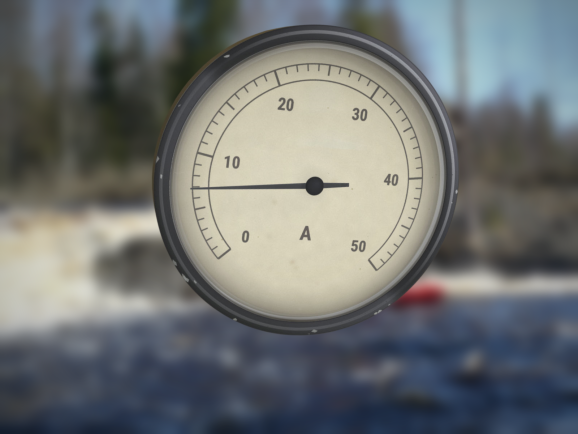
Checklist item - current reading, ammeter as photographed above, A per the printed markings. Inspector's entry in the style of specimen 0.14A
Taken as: 7A
